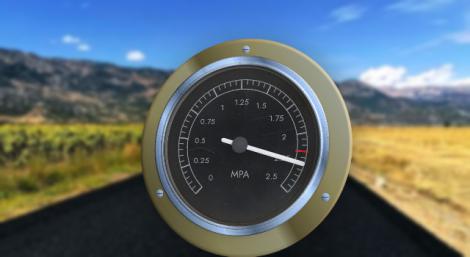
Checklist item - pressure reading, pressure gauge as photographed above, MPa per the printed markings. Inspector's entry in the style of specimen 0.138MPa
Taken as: 2.25MPa
